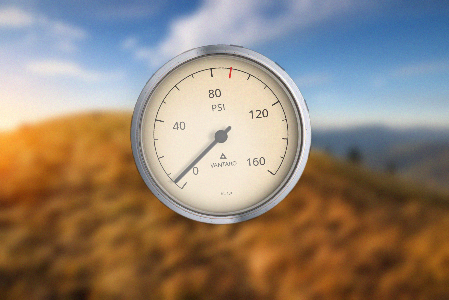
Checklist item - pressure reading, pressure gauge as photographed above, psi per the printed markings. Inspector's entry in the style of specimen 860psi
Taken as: 5psi
